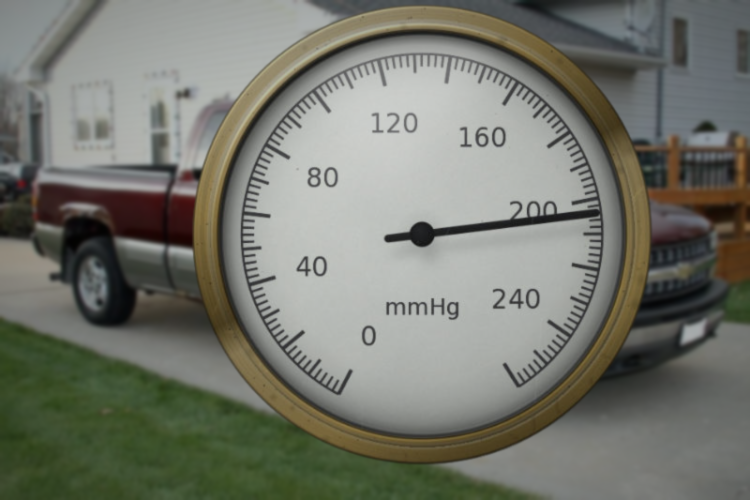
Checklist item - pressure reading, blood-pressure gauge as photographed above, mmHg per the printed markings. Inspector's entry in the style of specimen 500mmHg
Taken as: 204mmHg
